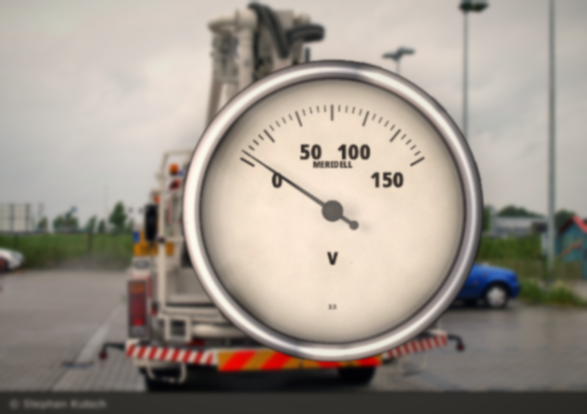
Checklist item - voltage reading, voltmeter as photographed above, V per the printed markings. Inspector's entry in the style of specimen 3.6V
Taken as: 5V
